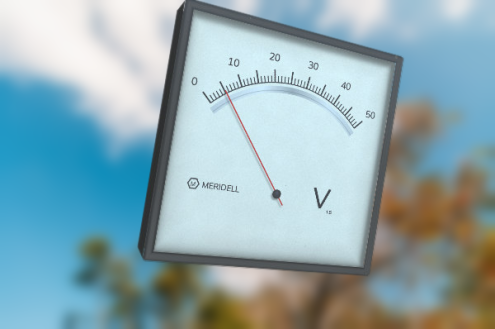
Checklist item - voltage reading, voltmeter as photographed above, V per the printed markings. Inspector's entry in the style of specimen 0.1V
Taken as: 5V
